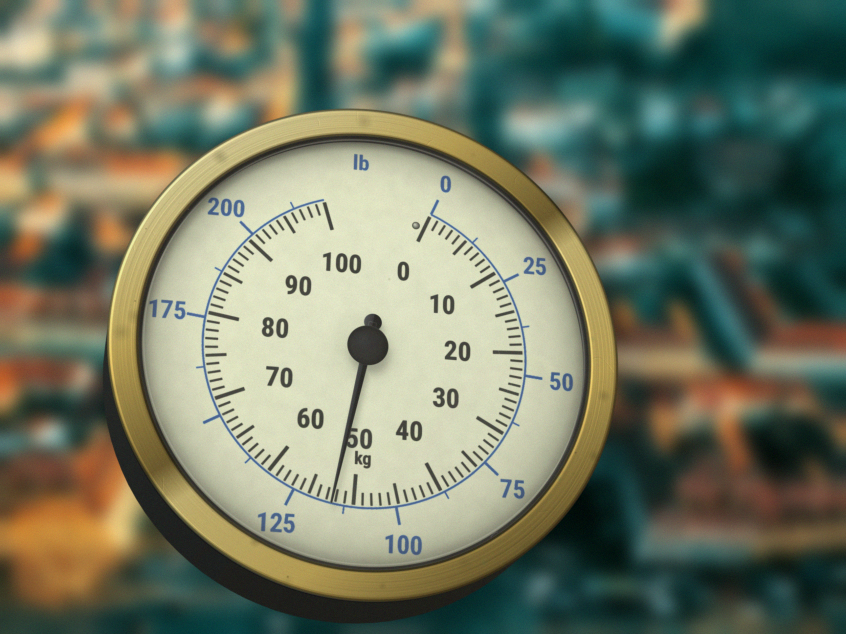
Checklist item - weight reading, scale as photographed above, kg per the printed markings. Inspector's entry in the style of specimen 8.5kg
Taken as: 52.5kg
